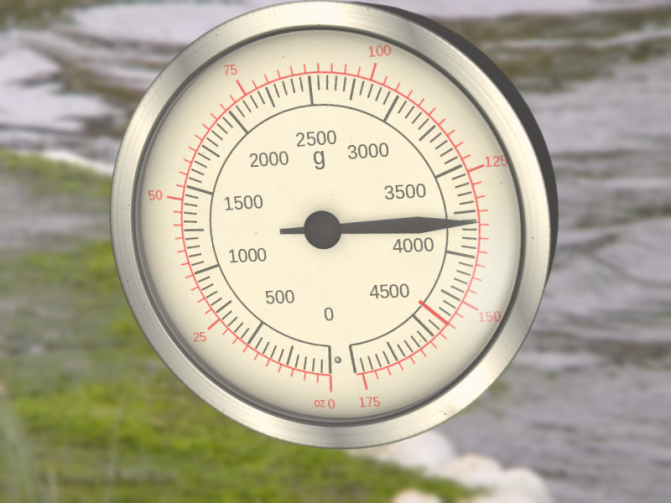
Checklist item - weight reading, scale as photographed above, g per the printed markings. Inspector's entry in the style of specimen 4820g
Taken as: 3800g
